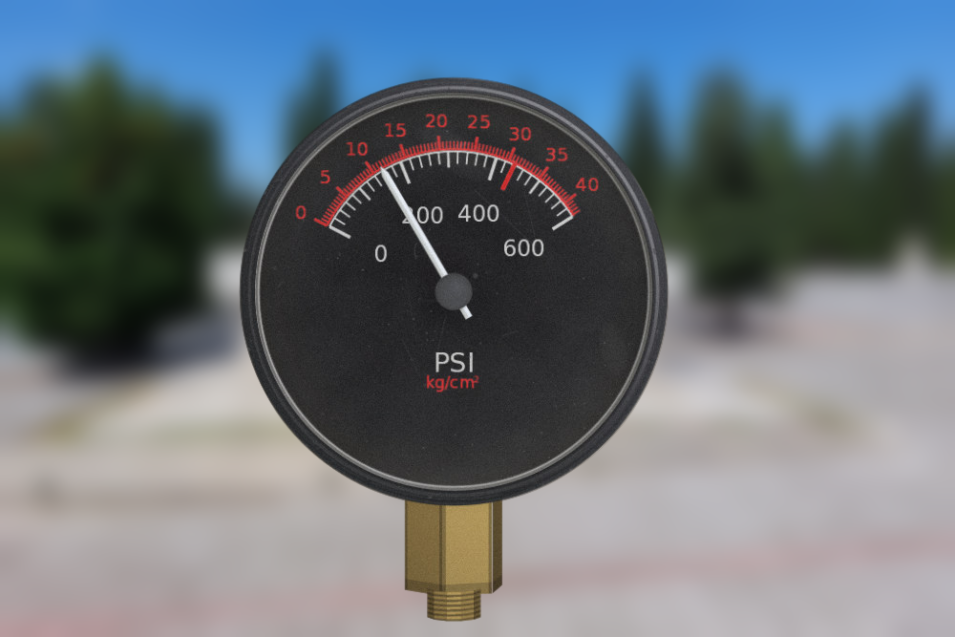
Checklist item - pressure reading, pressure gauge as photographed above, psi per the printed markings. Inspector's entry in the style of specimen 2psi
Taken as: 160psi
